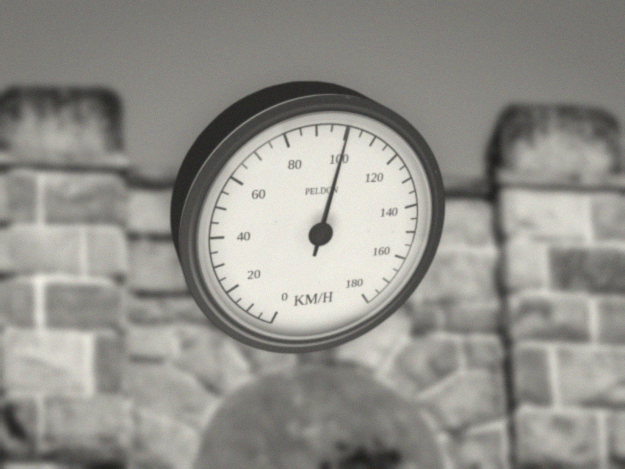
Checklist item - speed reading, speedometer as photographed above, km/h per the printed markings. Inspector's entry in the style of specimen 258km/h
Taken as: 100km/h
